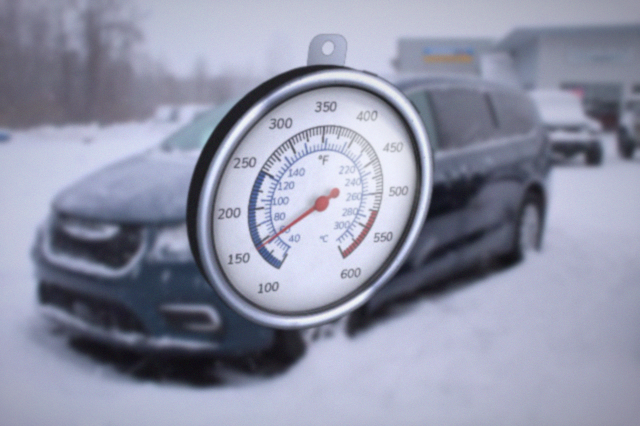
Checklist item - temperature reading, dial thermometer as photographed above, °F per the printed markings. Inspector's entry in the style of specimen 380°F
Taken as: 150°F
